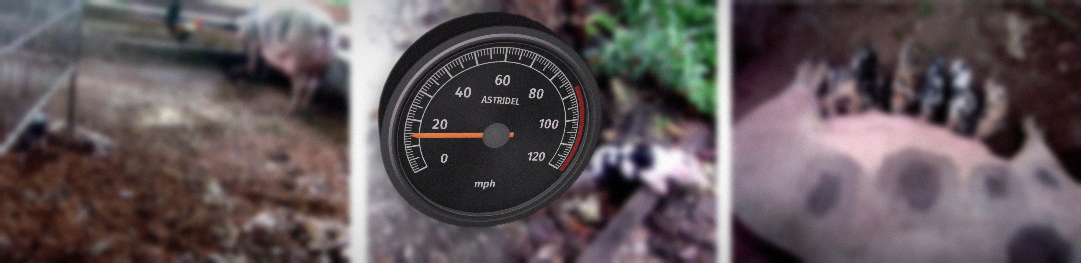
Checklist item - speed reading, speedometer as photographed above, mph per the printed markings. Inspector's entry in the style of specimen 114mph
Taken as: 15mph
